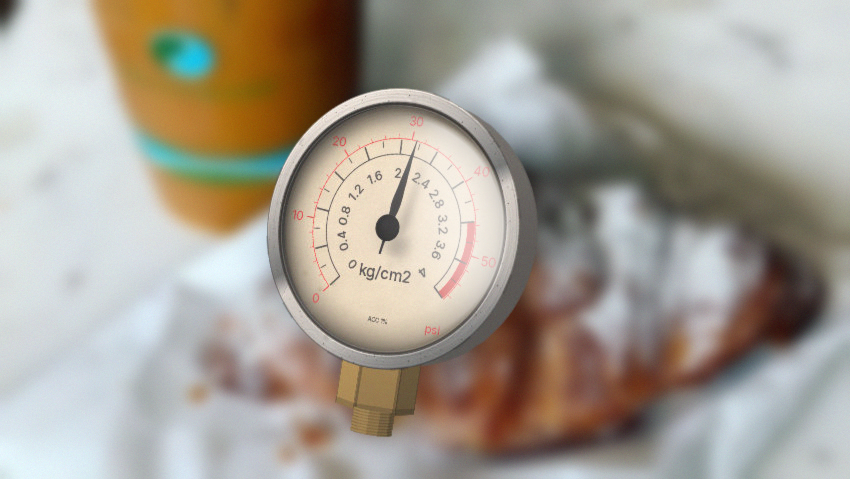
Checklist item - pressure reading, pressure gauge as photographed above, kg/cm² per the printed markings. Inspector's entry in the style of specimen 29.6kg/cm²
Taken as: 2.2kg/cm²
